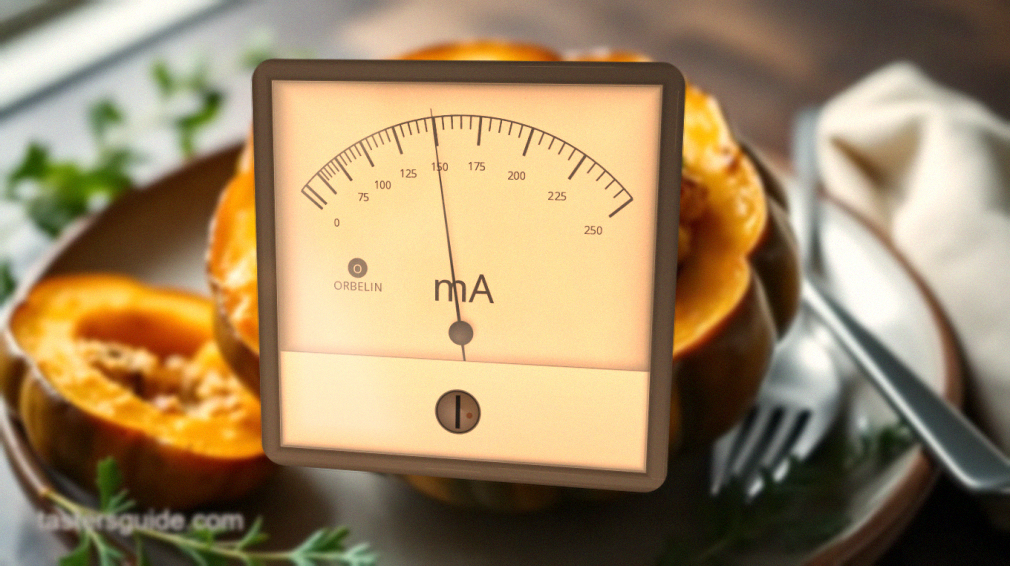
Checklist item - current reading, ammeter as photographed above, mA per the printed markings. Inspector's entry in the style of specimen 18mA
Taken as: 150mA
